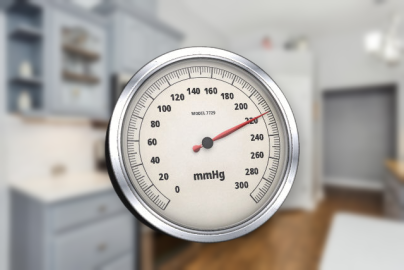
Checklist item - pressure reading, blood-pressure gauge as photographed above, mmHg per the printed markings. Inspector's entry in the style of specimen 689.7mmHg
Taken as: 220mmHg
